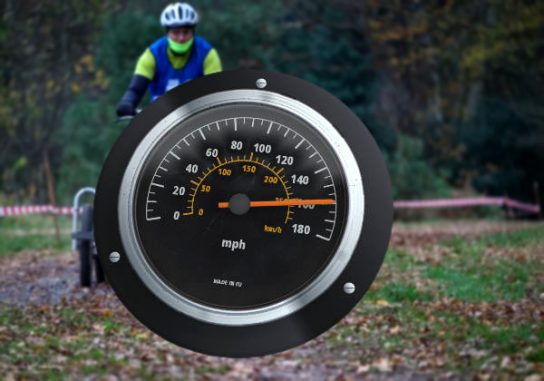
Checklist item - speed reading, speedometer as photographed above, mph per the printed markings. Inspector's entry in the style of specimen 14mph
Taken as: 160mph
